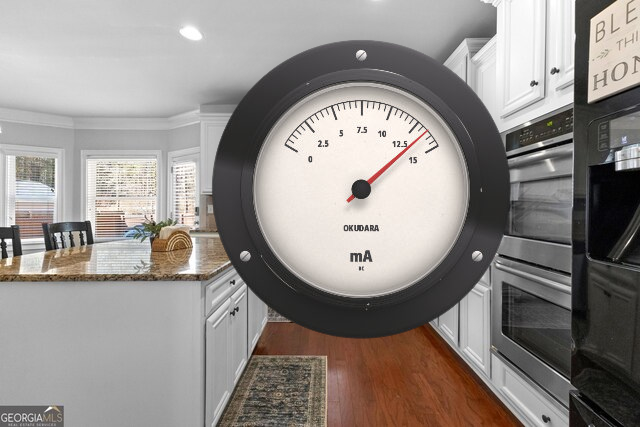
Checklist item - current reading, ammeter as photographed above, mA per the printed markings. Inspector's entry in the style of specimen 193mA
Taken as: 13.5mA
